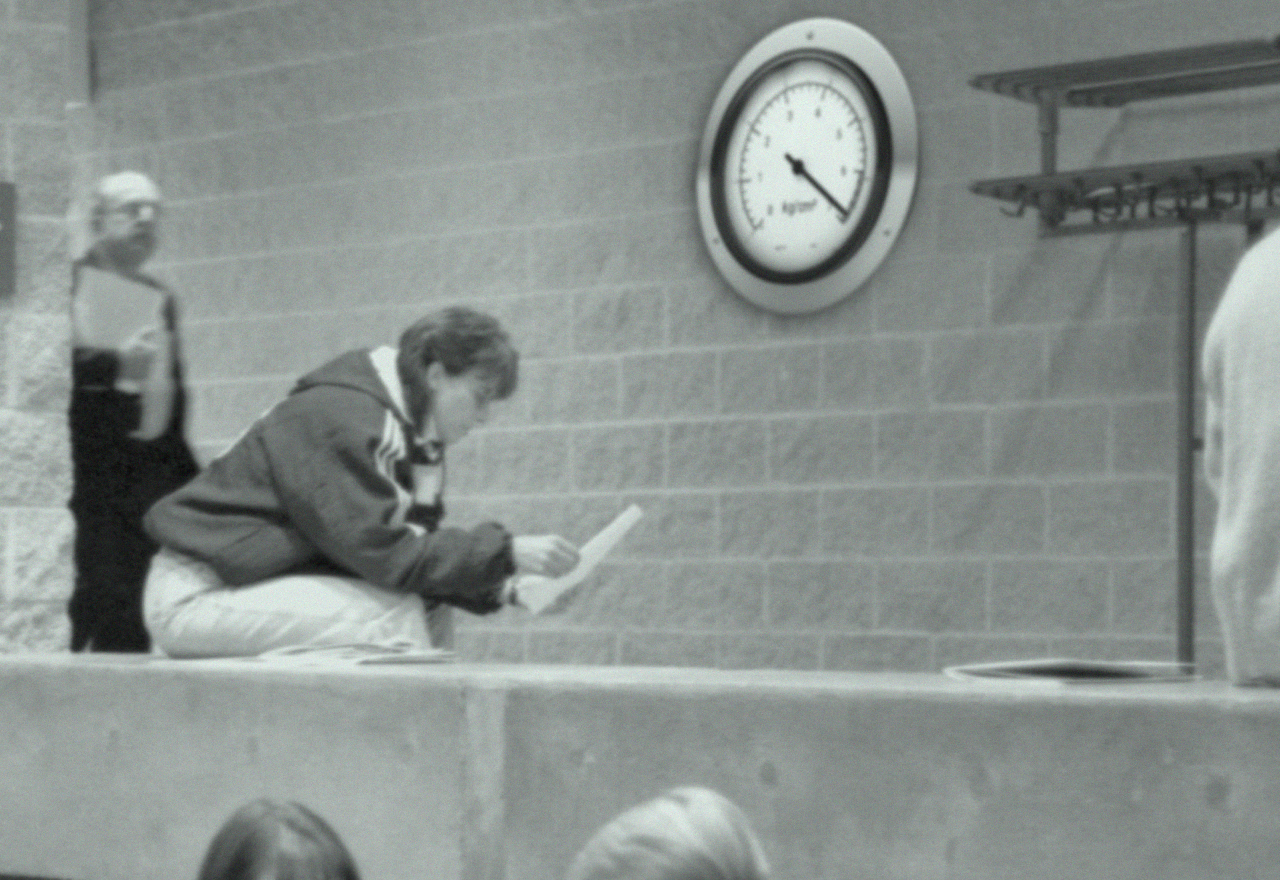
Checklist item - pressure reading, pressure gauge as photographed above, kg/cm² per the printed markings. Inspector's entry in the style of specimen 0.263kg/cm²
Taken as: 6.8kg/cm²
